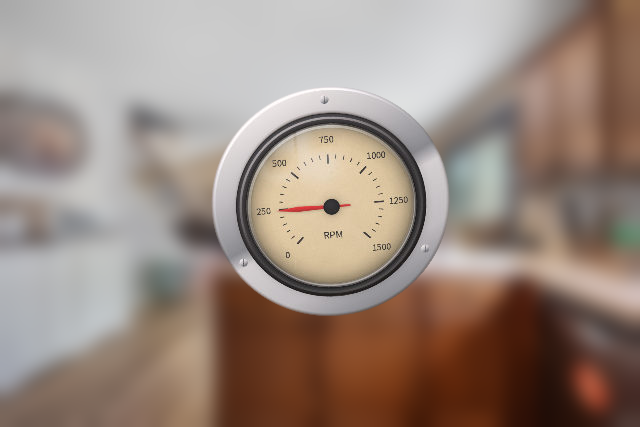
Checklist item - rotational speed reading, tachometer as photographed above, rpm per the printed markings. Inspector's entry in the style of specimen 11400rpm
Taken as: 250rpm
